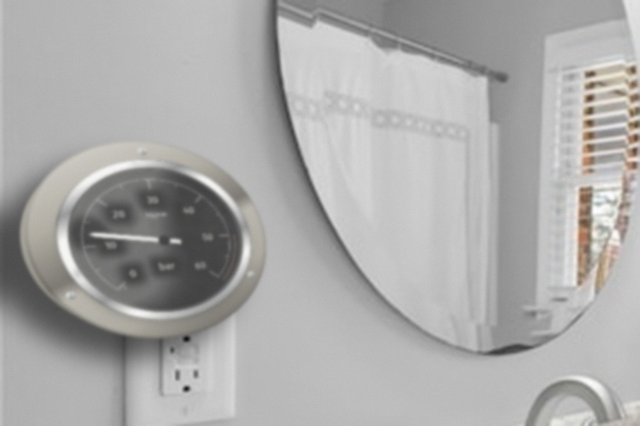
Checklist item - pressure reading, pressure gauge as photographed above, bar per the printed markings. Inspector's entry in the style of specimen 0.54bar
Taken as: 12.5bar
